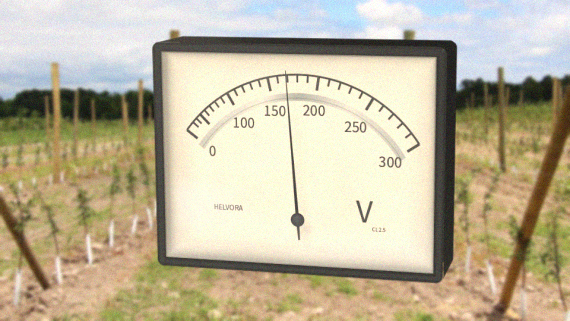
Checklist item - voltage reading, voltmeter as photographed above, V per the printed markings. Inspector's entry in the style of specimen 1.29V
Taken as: 170V
